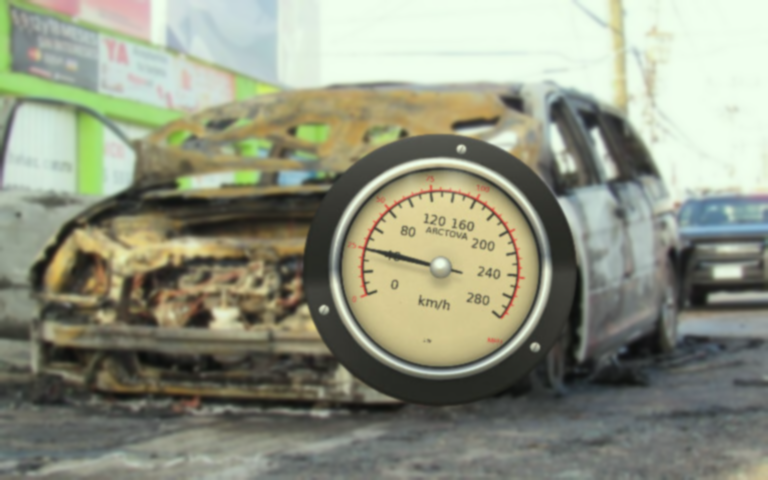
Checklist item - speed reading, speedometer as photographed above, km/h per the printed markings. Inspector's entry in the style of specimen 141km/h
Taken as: 40km/h
